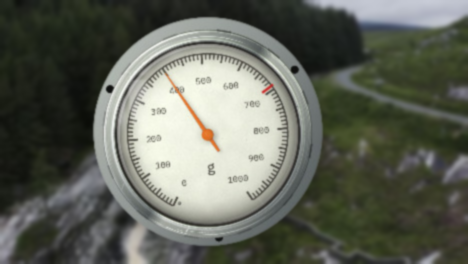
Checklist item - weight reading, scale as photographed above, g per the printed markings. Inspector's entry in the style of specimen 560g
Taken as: 400g
